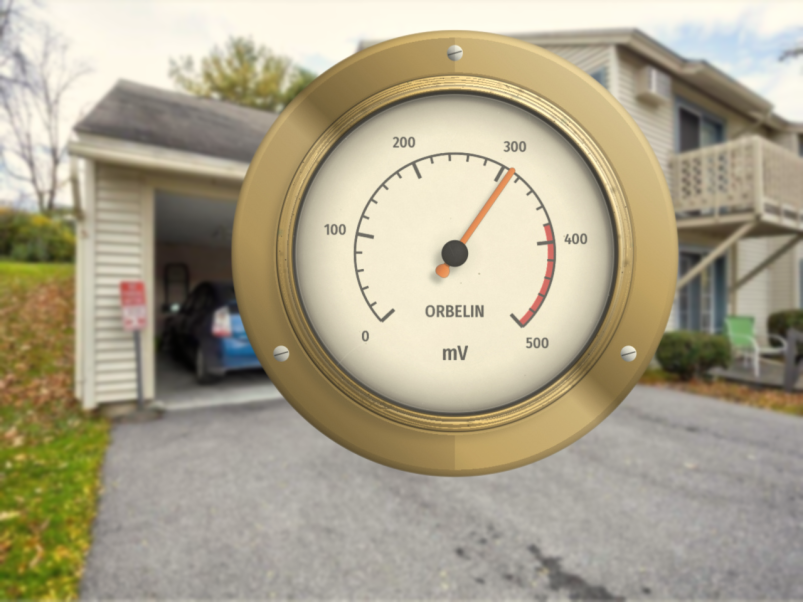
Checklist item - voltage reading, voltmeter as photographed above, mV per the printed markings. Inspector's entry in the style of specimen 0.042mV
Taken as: 310mV
